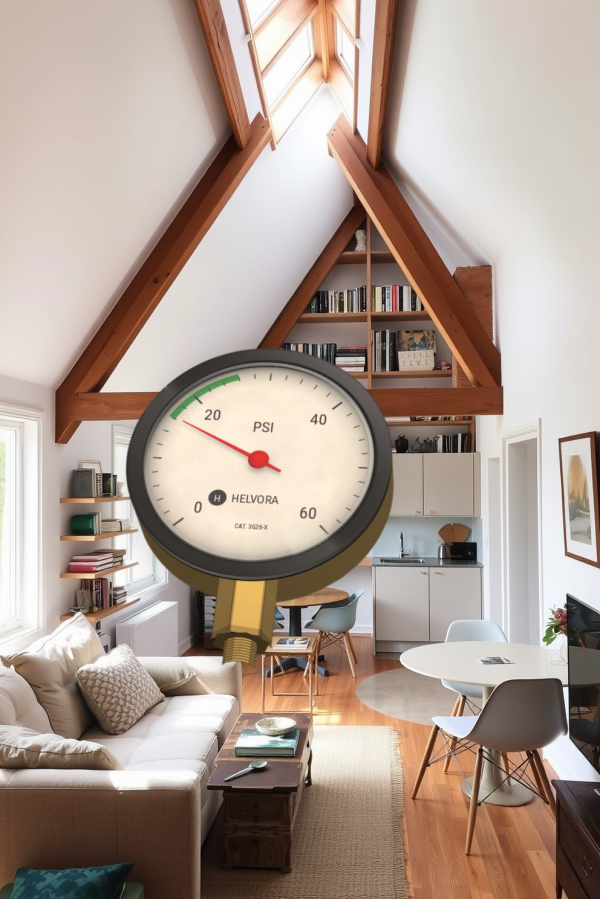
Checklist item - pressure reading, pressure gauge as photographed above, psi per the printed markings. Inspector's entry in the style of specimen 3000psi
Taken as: 16psi
